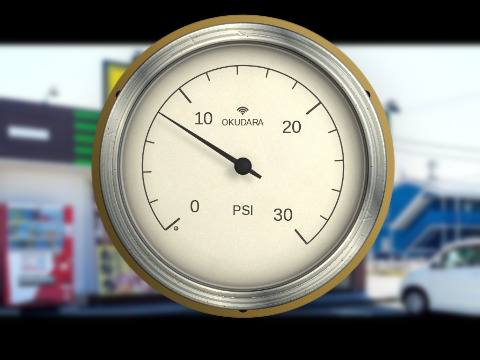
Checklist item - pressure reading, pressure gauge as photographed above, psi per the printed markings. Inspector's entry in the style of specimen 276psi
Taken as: 8psi
